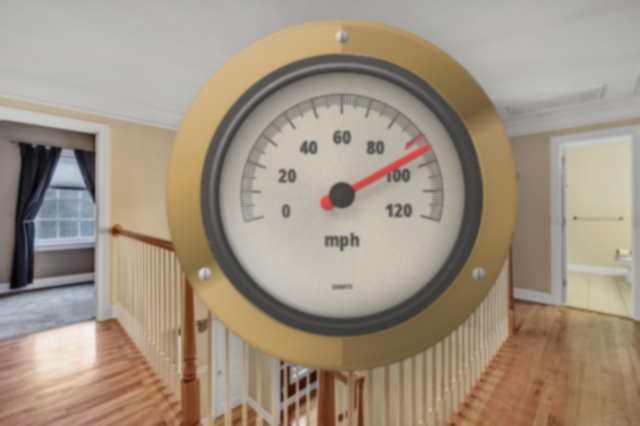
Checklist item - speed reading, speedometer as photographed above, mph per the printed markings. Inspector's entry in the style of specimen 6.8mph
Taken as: 95mph
